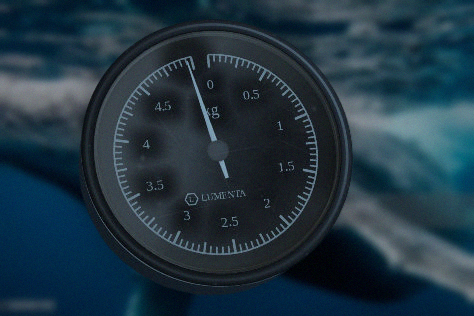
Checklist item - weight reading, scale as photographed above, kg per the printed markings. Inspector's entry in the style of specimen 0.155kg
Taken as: 4.95kg
